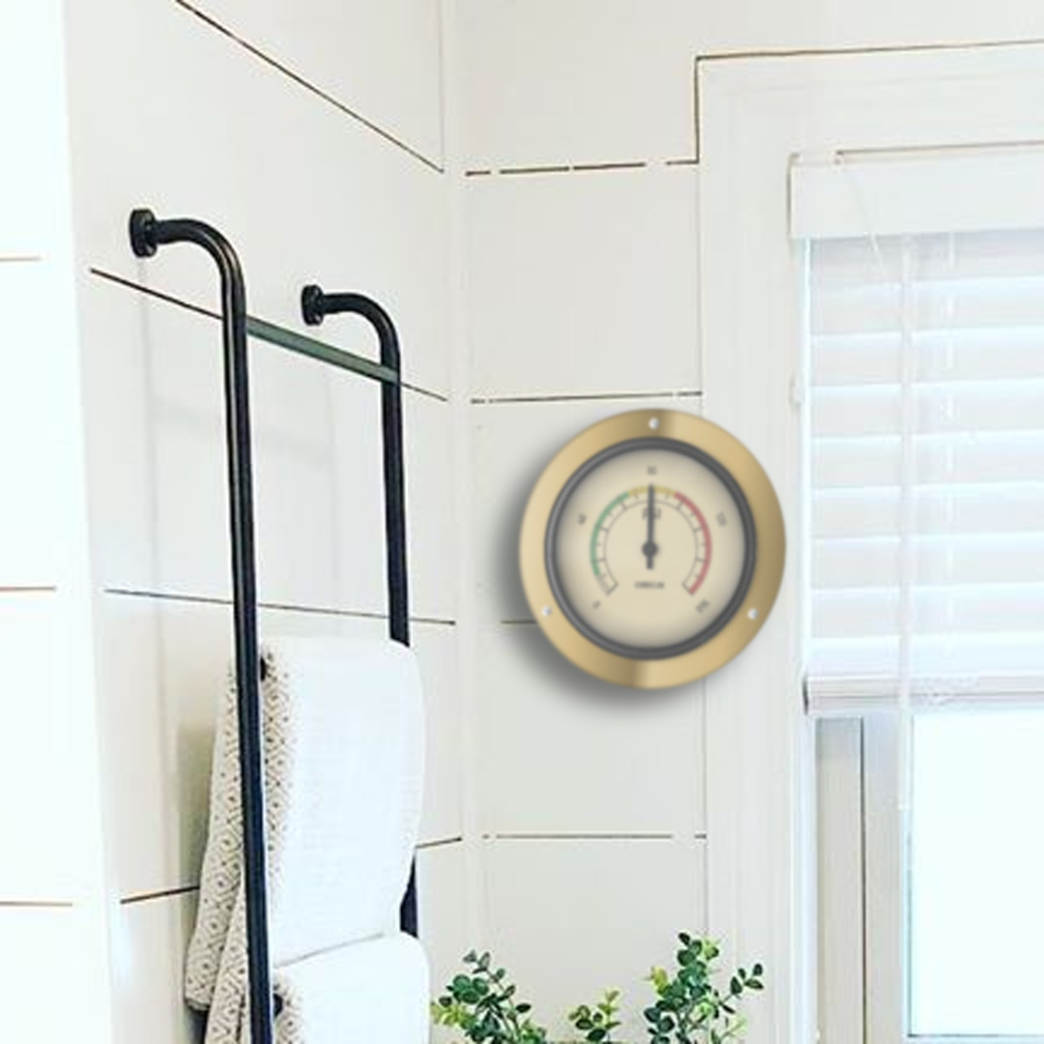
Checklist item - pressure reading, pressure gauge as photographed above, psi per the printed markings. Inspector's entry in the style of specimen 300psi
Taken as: 80psi
